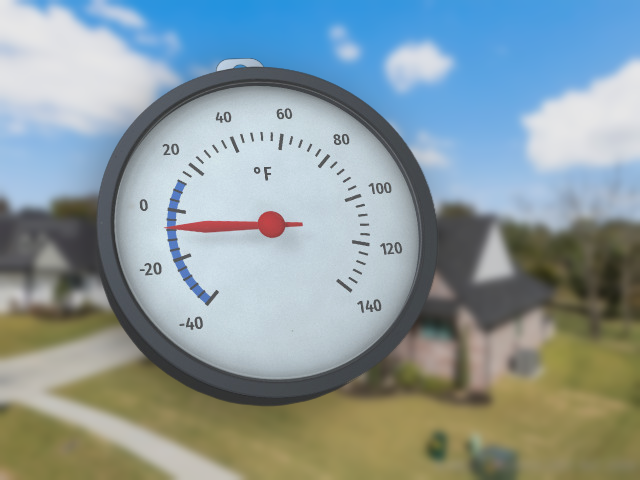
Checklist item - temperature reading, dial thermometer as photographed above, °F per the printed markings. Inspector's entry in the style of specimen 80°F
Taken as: -8°F
